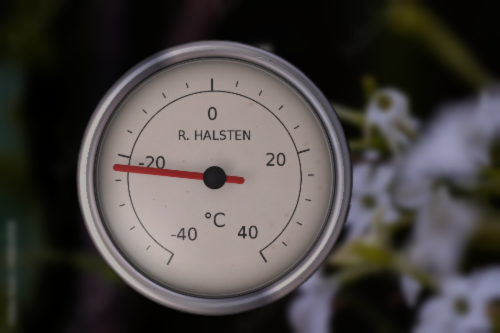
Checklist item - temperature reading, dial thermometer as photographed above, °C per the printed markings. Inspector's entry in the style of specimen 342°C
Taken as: -22°C
